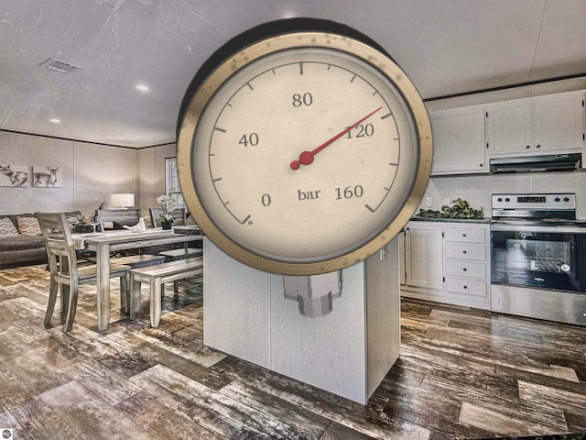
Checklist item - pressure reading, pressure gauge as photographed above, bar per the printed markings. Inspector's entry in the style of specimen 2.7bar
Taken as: 115bar
